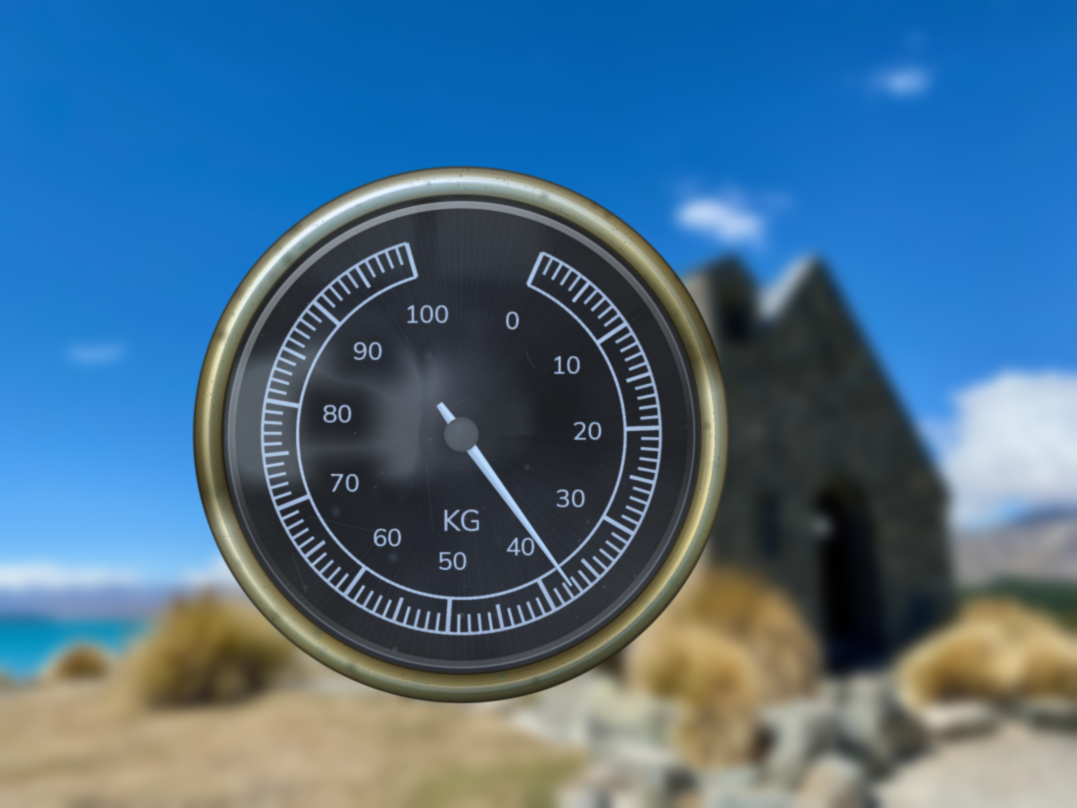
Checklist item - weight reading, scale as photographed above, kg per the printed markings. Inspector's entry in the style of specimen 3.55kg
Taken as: 37.5kg
